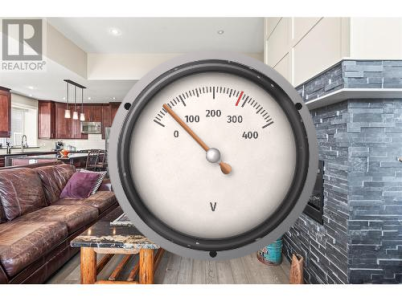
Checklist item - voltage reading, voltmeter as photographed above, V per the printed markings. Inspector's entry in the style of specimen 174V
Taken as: 50V
